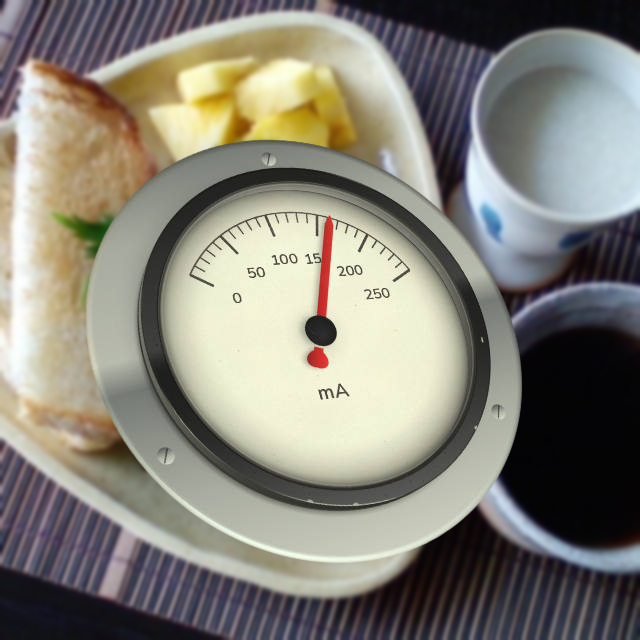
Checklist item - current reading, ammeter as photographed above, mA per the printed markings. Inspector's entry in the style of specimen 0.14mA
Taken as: 160mA
